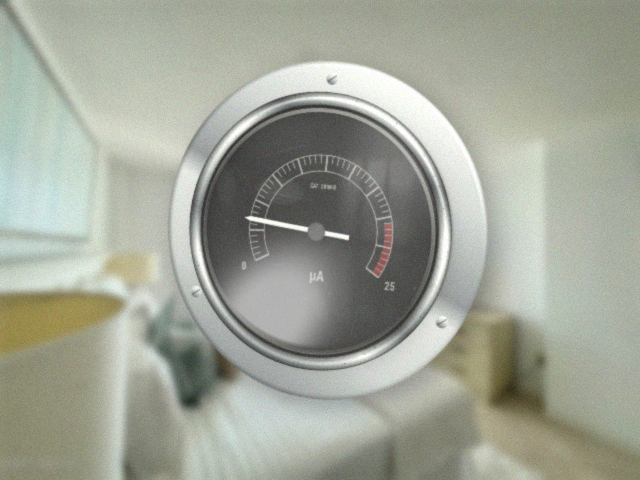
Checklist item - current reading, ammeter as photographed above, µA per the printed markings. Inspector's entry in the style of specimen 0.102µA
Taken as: 3.5µA
